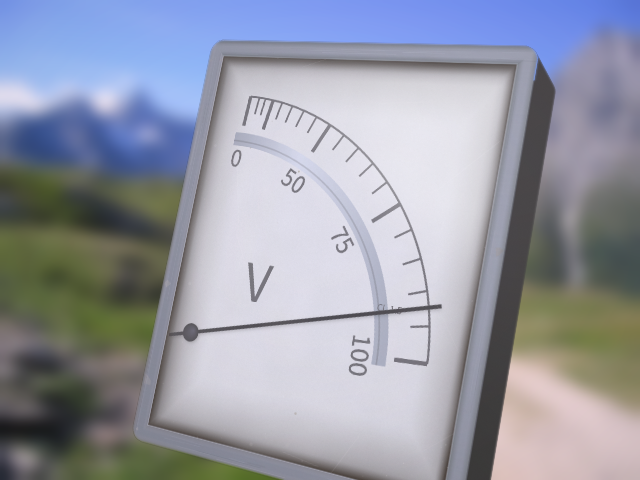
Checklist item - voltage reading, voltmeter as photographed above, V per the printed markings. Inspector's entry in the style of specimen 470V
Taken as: 92.5V
